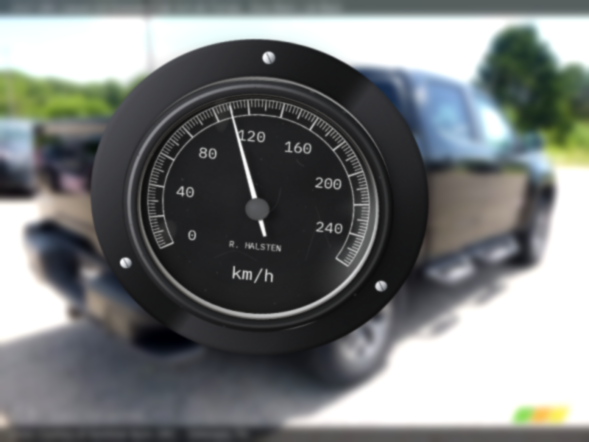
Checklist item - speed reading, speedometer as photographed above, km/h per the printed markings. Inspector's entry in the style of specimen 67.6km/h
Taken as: 110km/h
